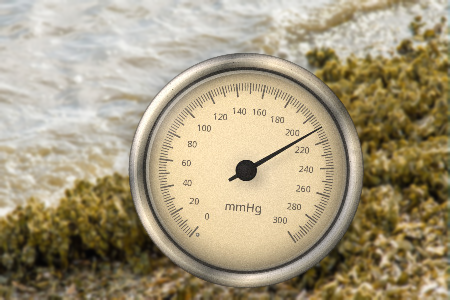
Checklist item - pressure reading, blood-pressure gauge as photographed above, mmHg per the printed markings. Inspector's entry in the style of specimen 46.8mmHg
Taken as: 210mmHg
